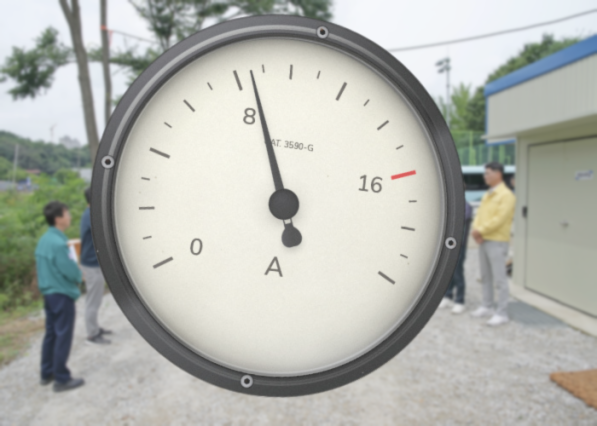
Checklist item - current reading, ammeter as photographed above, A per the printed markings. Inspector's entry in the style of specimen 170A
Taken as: 8.5A
